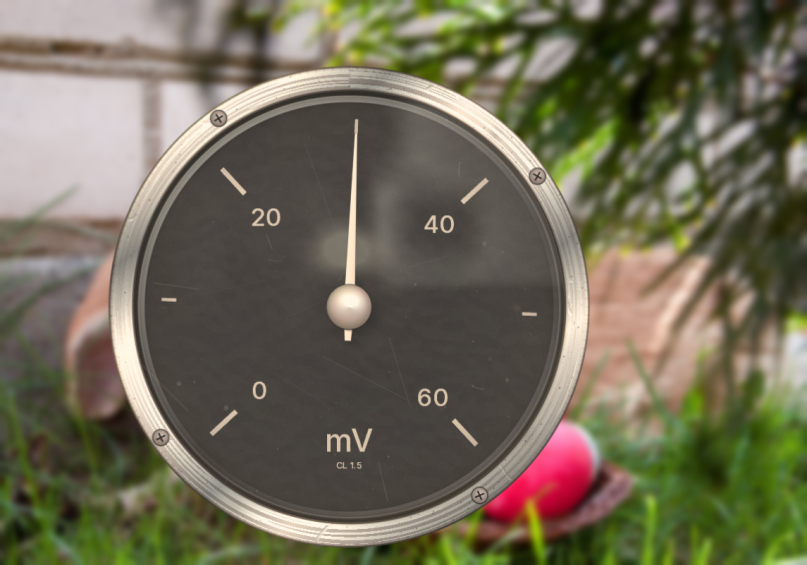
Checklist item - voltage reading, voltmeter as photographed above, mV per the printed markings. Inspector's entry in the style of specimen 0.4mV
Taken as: 30mV
